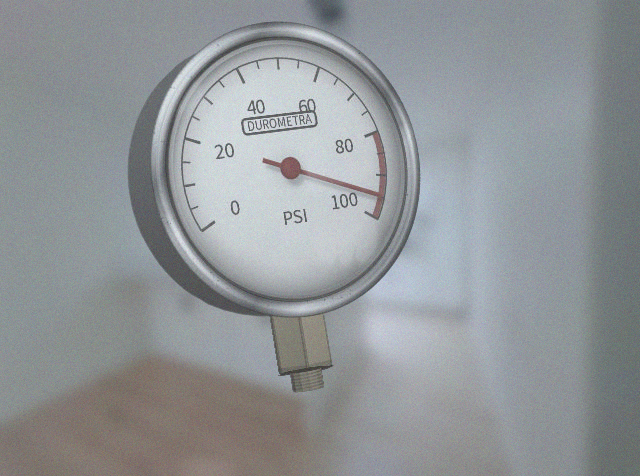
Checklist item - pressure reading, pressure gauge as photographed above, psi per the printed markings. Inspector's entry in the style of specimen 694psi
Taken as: 95psi
